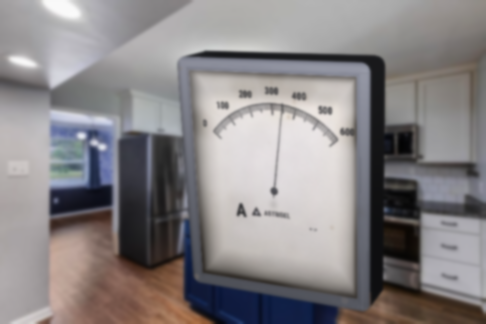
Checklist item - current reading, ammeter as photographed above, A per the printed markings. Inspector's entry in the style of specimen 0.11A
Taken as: 350A
